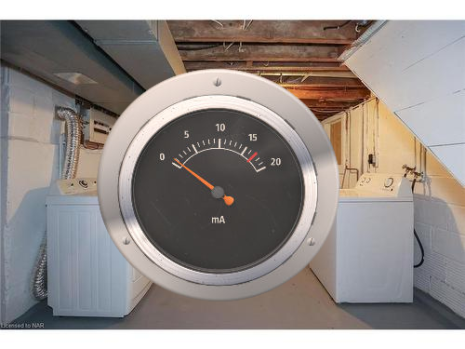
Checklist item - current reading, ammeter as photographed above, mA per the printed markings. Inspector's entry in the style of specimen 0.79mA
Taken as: 1mA
